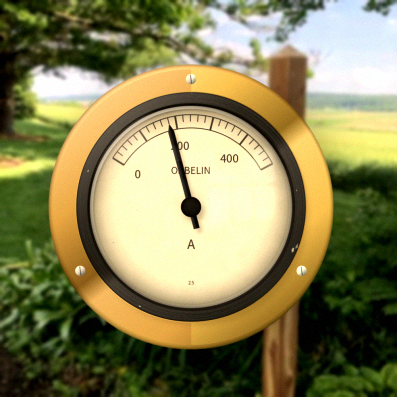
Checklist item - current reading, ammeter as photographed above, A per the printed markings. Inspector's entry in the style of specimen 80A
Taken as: 180A
